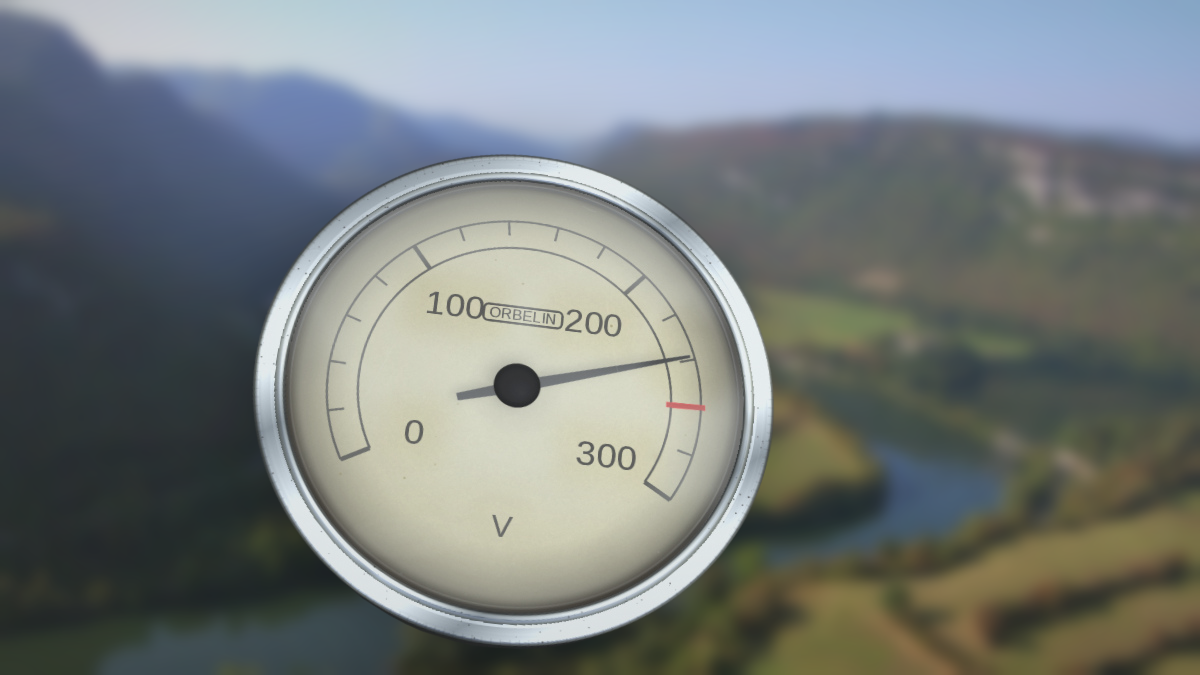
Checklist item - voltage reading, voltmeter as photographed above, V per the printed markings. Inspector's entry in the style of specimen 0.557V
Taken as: 240V
